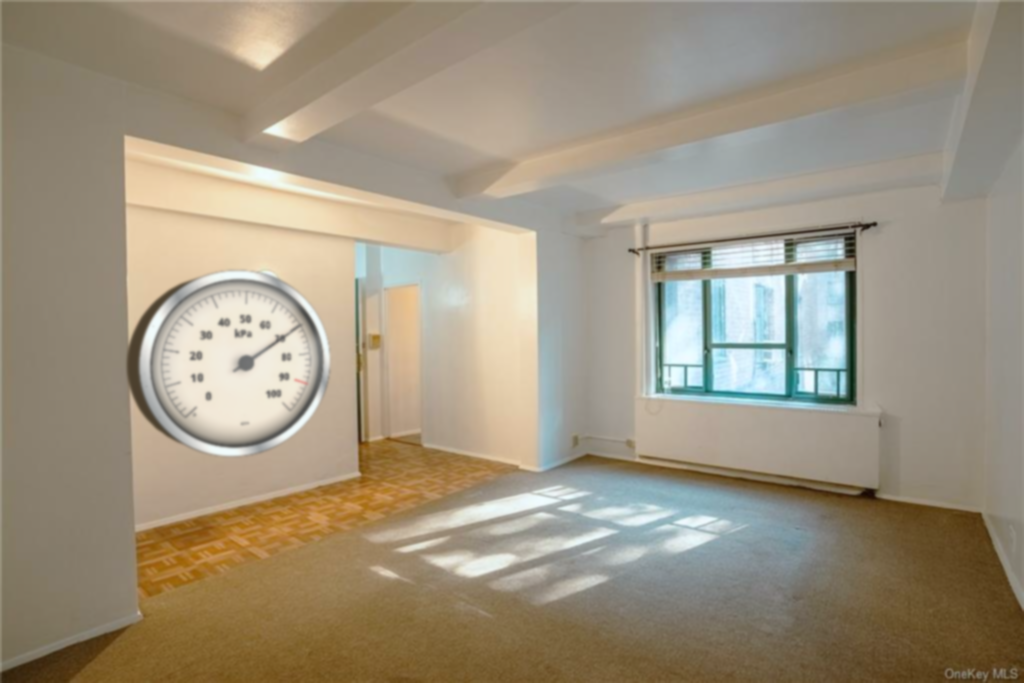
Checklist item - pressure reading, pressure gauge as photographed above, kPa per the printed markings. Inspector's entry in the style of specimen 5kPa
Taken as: 70kPa
